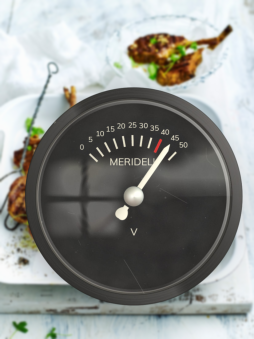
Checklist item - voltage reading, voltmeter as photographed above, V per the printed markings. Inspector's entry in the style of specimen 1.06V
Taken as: 45V
